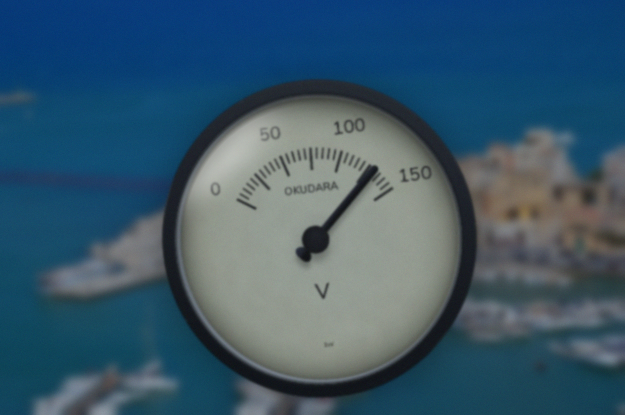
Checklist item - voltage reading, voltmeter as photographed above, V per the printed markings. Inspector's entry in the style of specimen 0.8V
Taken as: 130V
